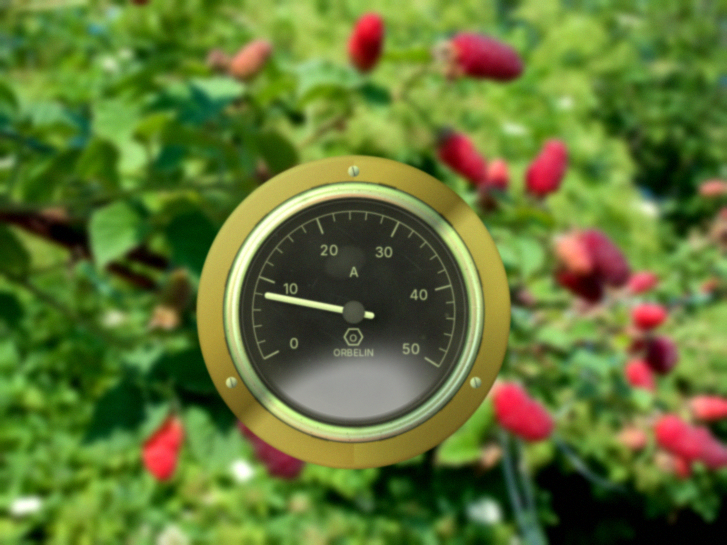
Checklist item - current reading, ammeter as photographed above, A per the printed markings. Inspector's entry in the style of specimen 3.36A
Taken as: 8A
